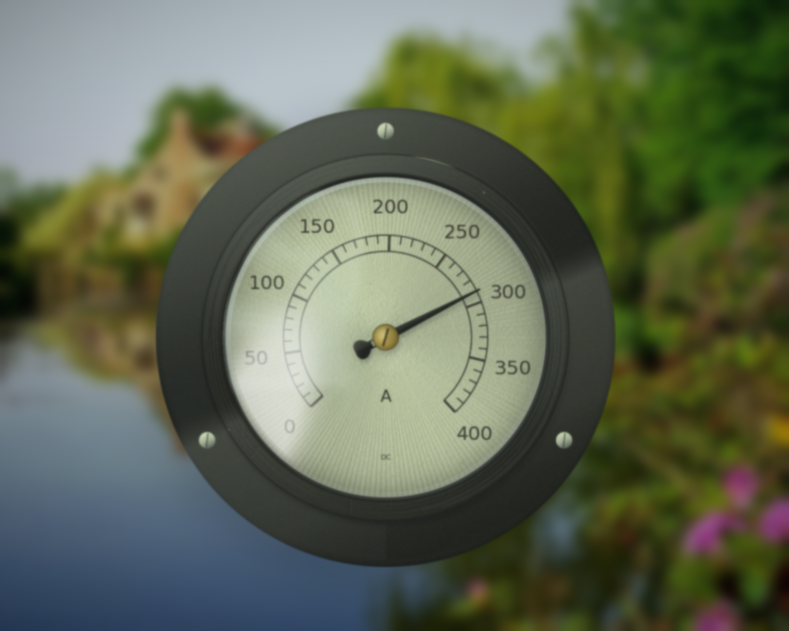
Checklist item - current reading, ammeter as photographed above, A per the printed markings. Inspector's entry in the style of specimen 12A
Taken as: 290A
